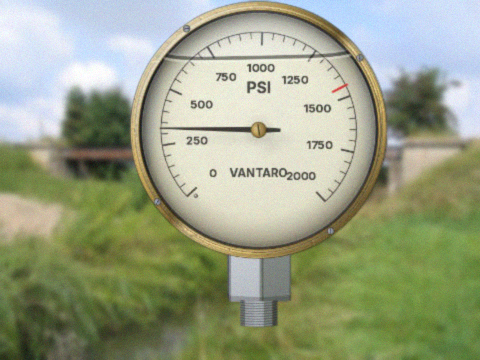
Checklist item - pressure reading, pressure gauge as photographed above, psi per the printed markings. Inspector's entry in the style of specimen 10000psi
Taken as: 325psi
